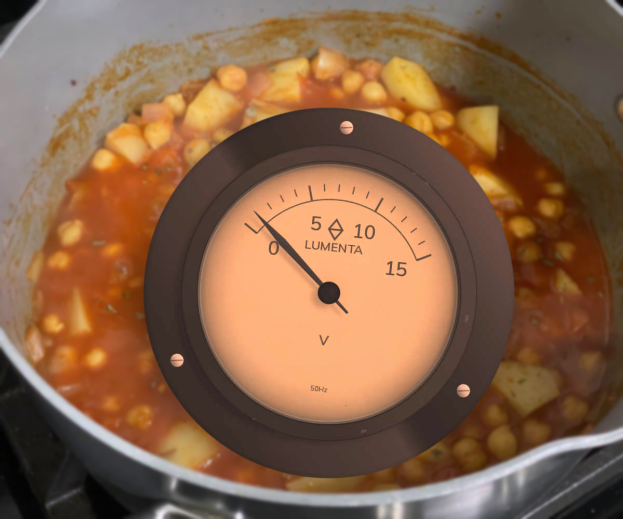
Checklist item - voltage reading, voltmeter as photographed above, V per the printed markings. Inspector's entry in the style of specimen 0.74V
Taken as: 1V
